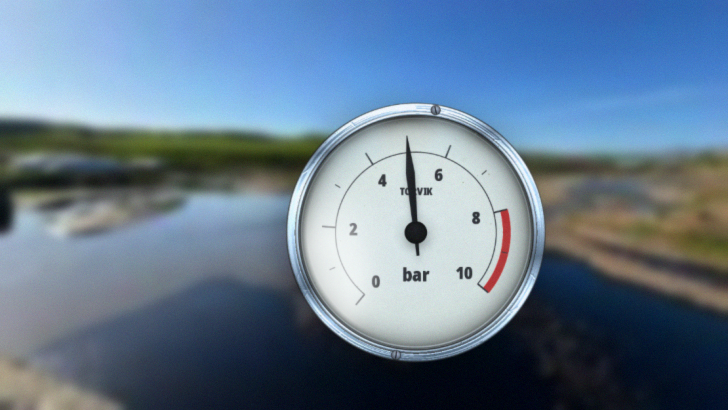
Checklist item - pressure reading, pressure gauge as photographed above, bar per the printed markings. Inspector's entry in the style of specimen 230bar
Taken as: 5bar
